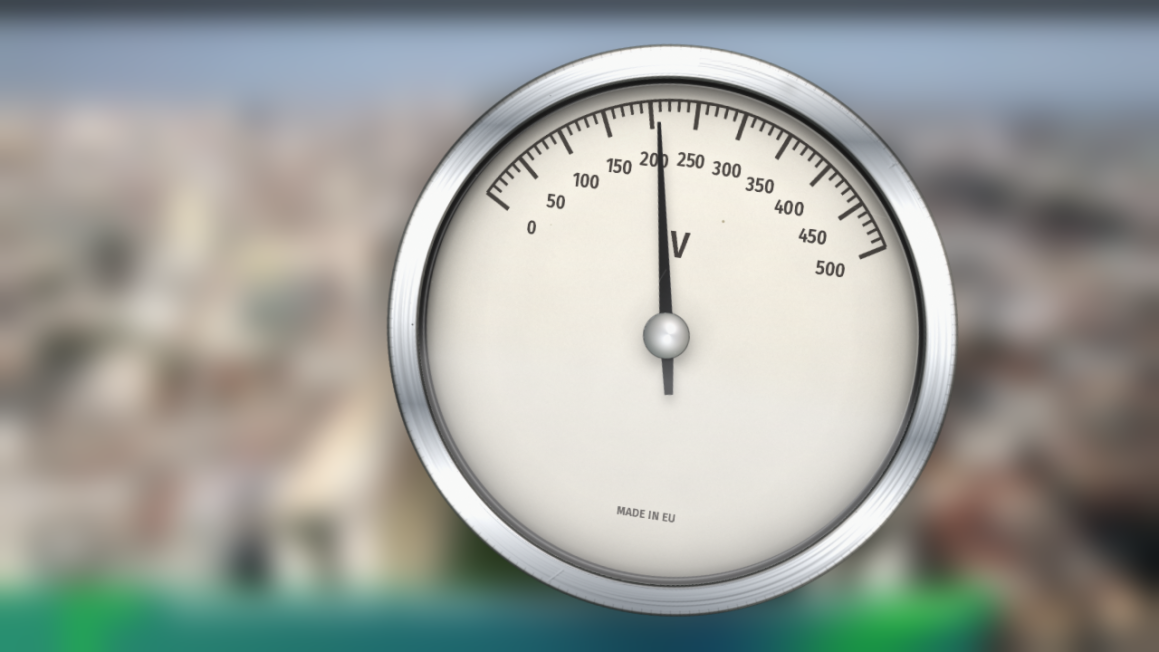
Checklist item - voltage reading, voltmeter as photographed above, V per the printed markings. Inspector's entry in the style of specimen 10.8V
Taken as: 210V
